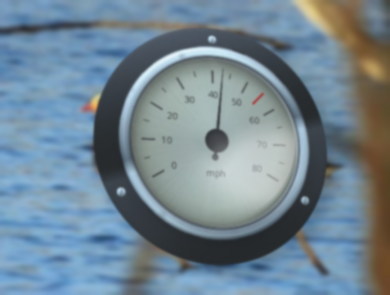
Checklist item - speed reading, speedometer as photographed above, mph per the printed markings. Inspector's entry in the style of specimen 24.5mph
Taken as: 42.5mph
